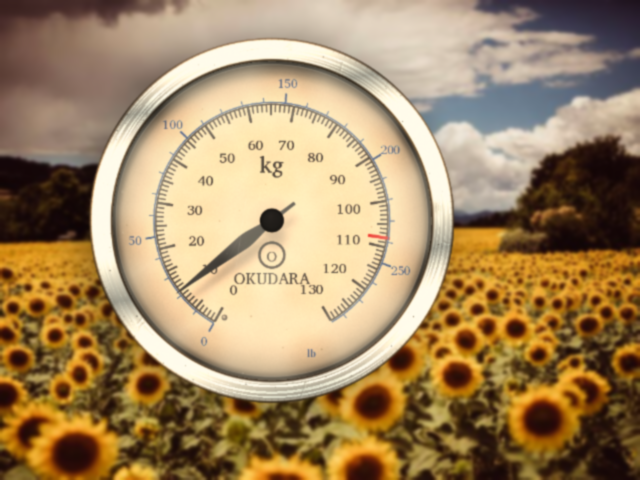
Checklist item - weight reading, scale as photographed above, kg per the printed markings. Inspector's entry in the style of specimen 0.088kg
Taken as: 10kg
